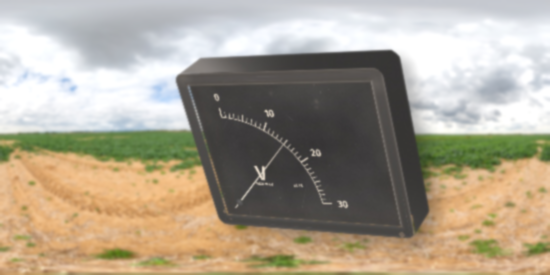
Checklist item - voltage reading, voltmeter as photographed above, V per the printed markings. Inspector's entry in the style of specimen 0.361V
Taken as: 15V
